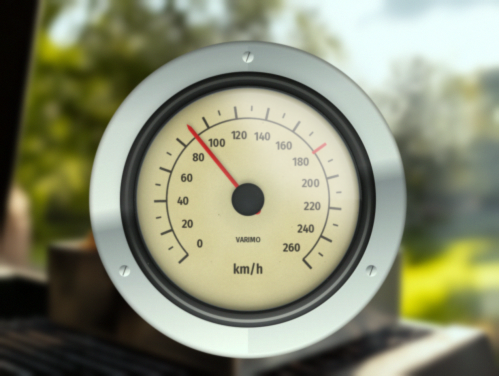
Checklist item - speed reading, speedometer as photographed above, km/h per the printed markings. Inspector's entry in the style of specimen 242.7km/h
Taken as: 90km/h
